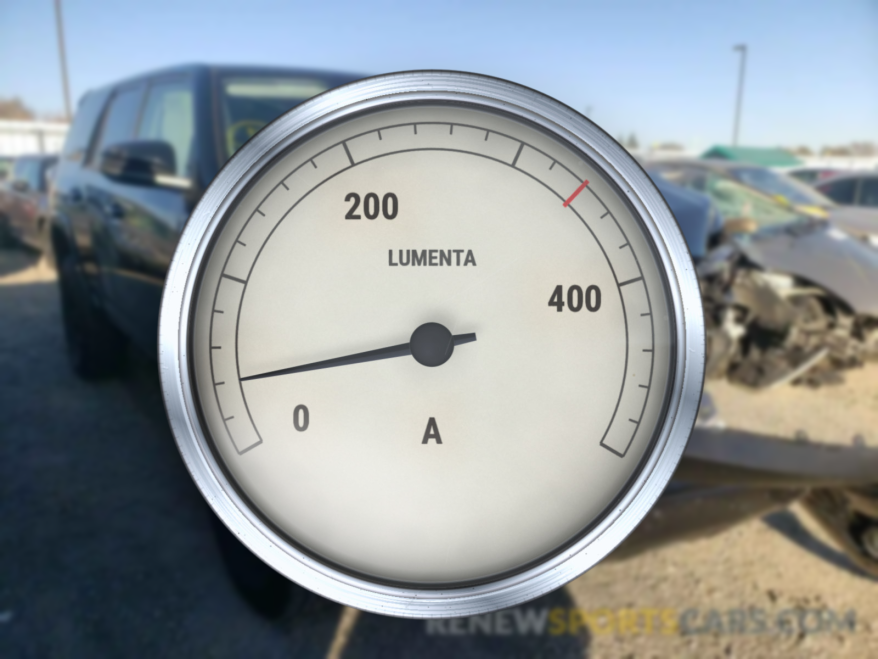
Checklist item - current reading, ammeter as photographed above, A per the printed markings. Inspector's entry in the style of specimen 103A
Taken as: 40A
